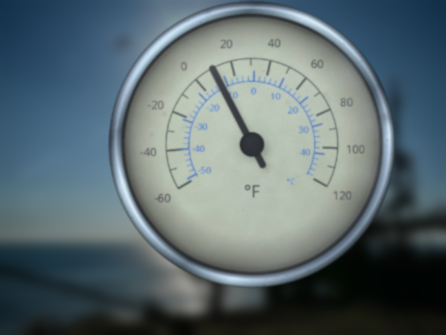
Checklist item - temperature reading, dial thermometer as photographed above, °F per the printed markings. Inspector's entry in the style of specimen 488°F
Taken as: 10°F
